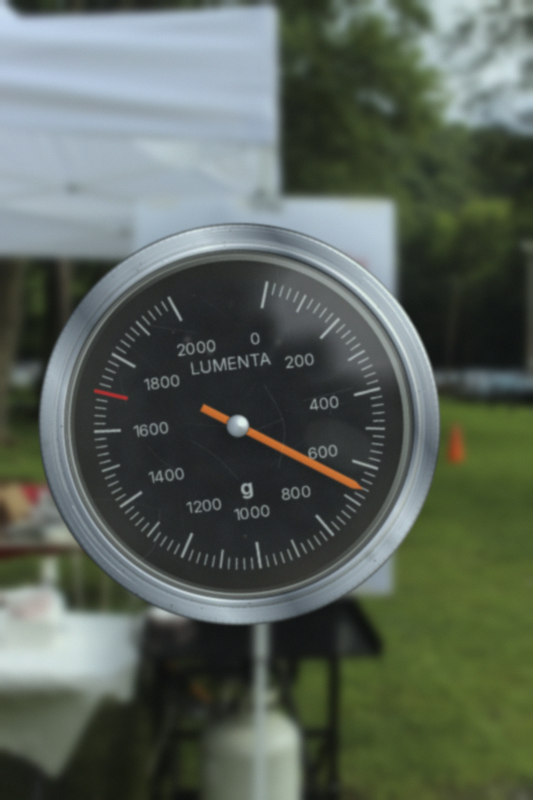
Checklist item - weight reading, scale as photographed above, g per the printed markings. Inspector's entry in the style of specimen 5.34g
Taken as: 660g
